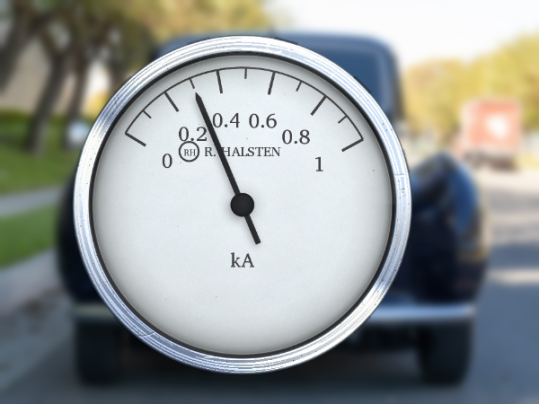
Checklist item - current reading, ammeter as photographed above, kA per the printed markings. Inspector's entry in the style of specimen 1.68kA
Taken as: 0.3kA
